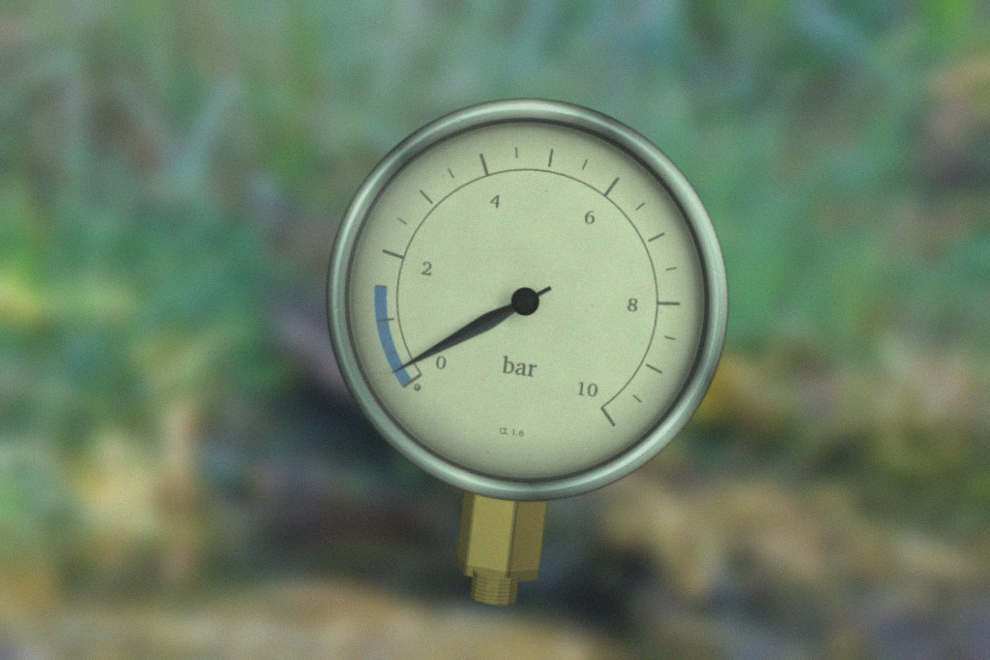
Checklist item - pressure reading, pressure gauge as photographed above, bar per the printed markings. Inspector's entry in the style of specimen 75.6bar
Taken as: 0.25bar
